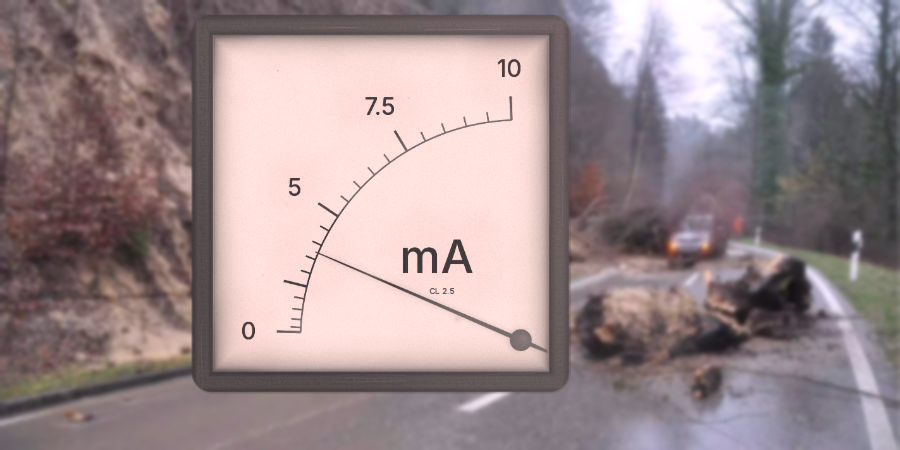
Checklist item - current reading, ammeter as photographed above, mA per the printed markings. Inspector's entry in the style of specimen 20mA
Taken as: 3.75mA
